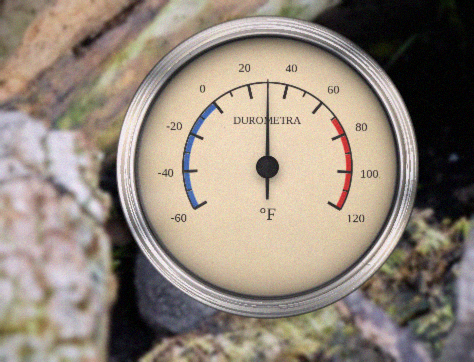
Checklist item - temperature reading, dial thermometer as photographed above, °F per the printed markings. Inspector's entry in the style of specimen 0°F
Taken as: 30°F
